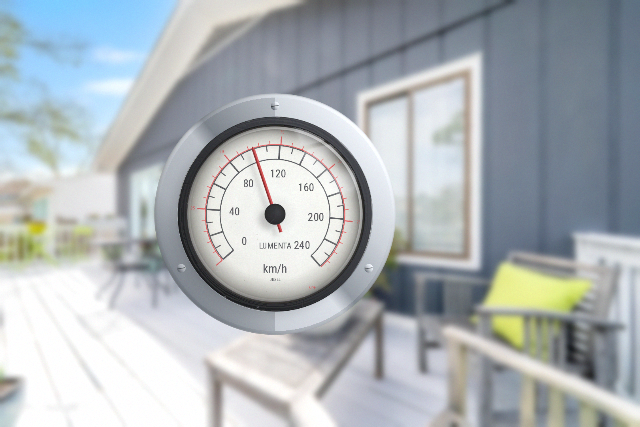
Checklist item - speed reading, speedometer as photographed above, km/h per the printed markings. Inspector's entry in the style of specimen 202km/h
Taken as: 100km/h
